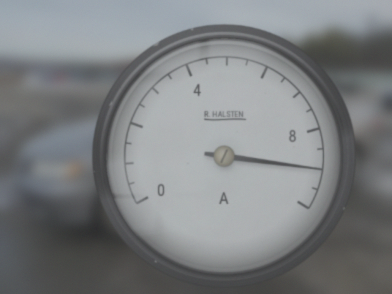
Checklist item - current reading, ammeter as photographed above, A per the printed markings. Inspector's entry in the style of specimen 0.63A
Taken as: 9A
